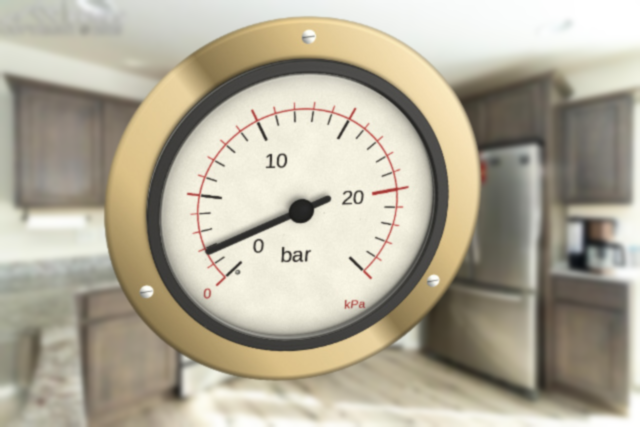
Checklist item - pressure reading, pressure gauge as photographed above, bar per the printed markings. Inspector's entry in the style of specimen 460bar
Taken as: 2bar
